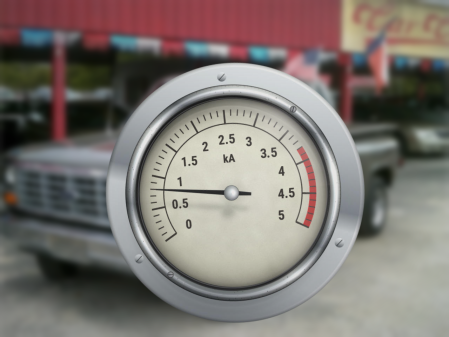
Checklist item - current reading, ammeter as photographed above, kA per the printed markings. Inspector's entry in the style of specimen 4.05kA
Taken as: 0.8kA
